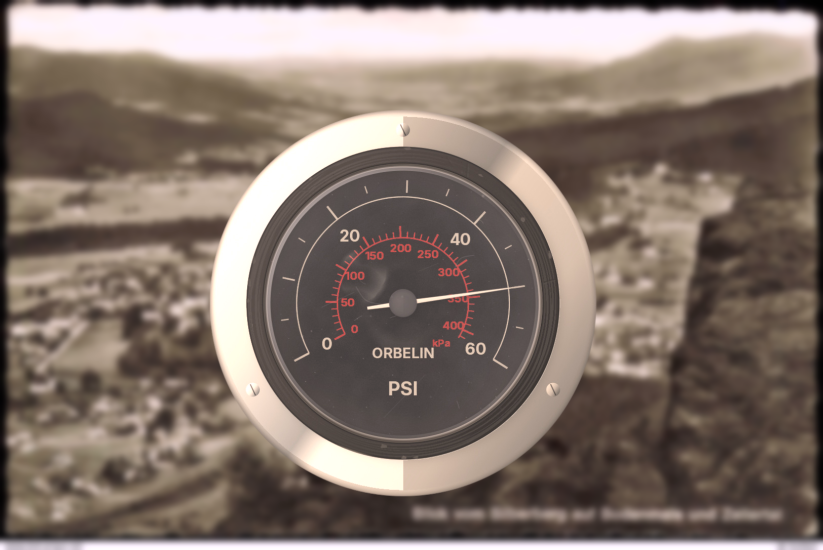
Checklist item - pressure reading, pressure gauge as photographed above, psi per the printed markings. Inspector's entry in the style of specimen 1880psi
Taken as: 50psi
